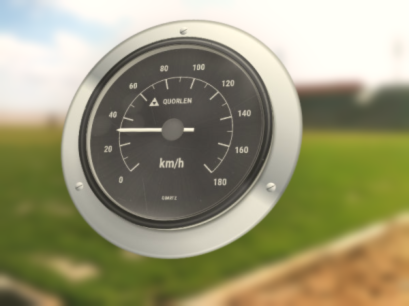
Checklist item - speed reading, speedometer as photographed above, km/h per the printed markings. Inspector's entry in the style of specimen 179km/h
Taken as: 30km/h
